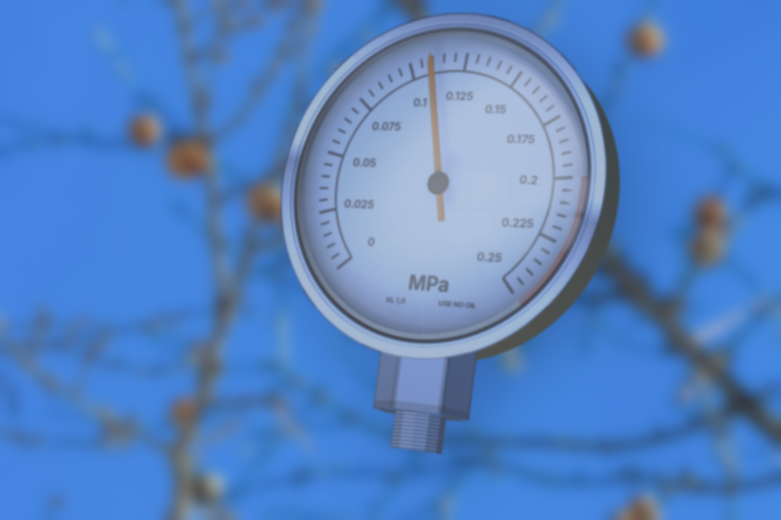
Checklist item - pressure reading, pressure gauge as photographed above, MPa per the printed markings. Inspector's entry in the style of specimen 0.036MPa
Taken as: 0.11MPa
